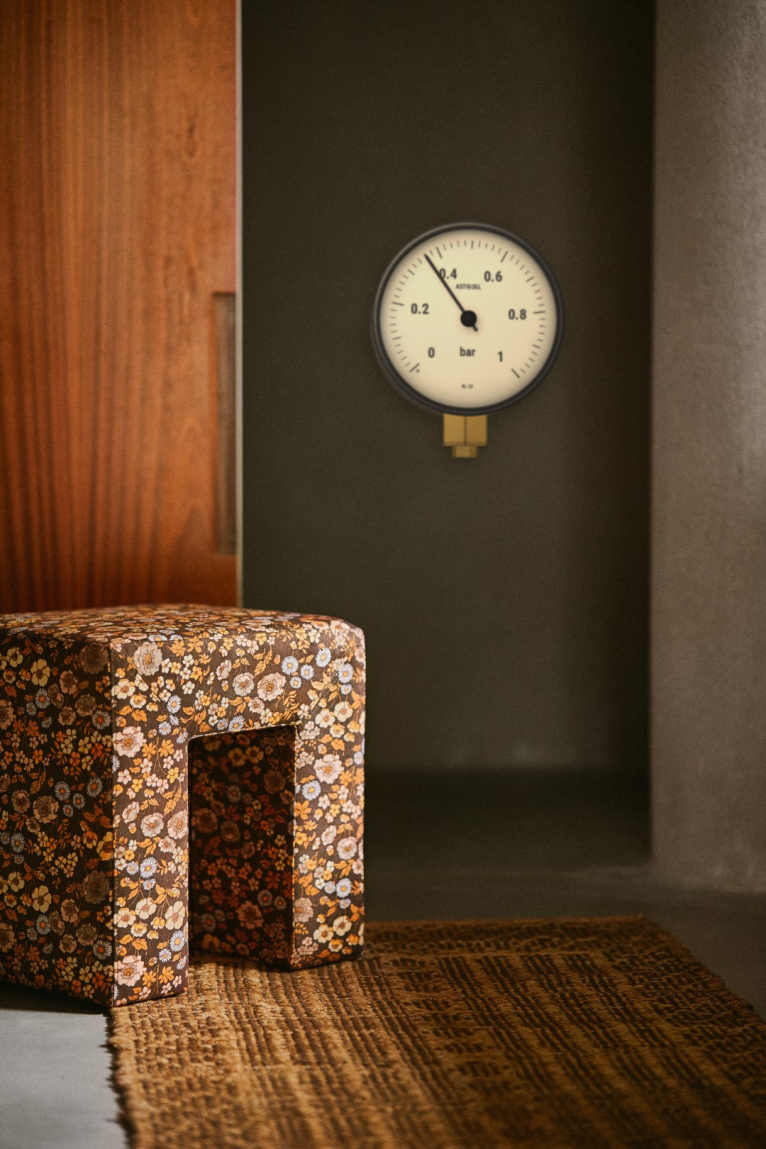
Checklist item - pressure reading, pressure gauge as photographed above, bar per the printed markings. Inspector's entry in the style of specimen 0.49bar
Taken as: 0.36bar
